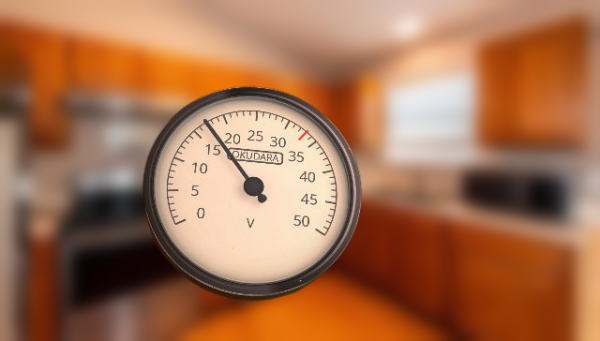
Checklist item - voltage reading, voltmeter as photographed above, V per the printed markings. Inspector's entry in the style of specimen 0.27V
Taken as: 17V
